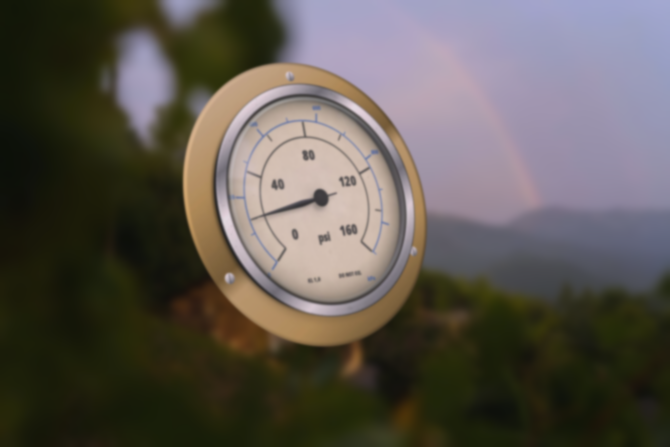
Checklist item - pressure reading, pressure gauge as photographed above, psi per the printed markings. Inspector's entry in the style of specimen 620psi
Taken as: 20psi
